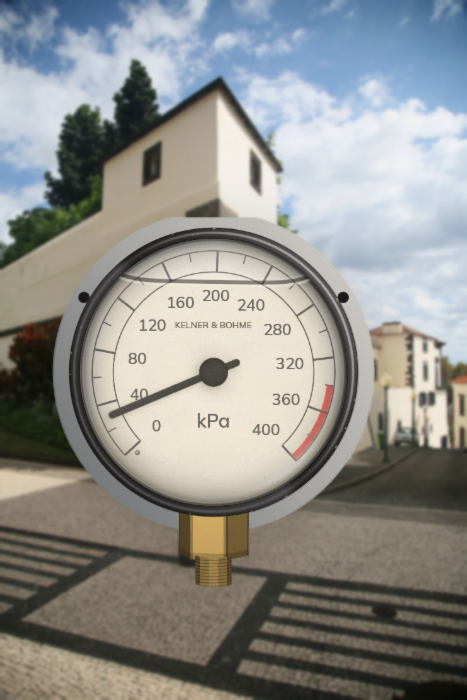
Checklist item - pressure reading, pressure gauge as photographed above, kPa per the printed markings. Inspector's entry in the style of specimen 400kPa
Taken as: 30kPa
